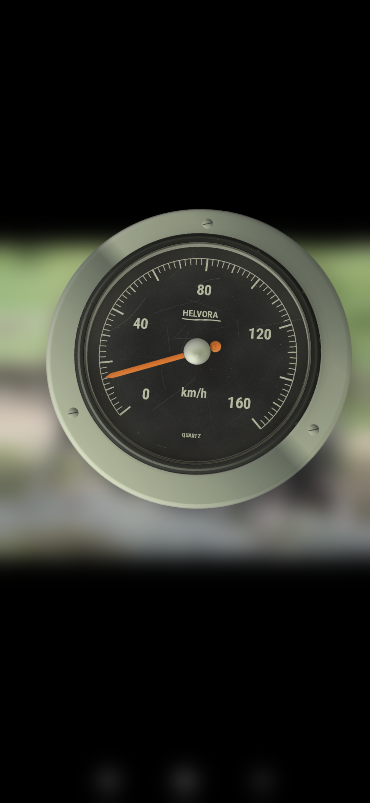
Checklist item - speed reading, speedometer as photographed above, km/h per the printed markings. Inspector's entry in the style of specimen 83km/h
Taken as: 14km/h
